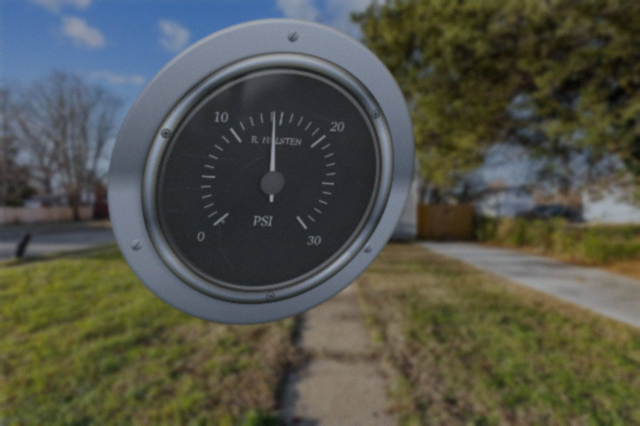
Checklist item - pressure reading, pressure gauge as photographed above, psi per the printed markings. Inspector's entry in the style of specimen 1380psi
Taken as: 14psi
